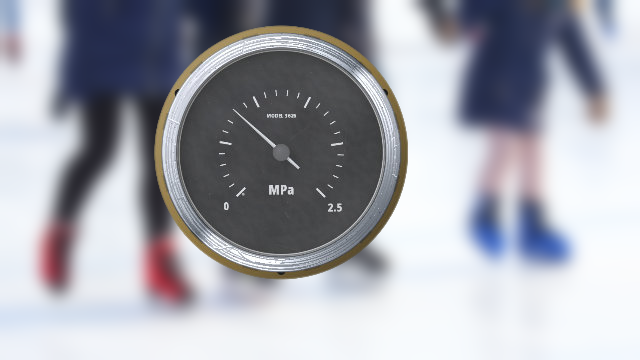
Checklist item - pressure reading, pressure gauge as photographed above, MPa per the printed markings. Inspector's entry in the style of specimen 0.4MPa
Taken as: 0.8MPa
